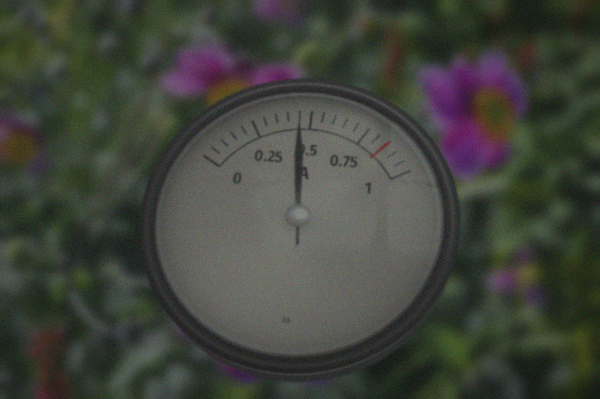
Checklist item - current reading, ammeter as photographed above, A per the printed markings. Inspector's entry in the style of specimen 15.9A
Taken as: 0.45A
